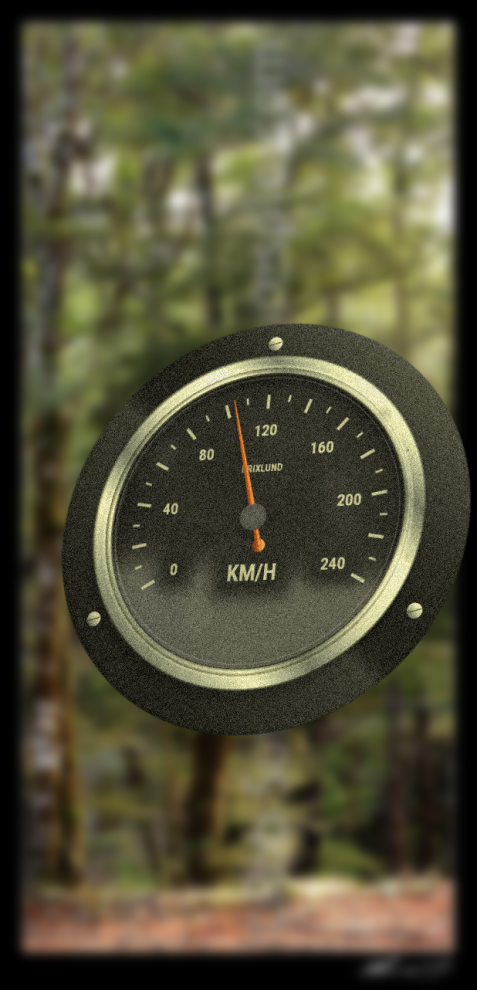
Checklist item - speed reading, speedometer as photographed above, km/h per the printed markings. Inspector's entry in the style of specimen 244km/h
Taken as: 105km/h
